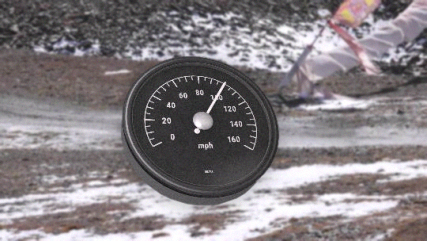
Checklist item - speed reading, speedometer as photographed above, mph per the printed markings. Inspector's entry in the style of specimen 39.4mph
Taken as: 100mph
